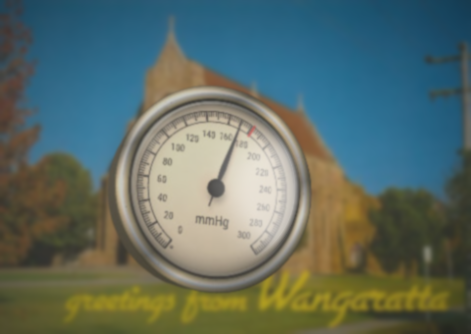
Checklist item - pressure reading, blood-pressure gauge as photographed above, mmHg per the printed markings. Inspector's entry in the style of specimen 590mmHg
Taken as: 170mmHg
